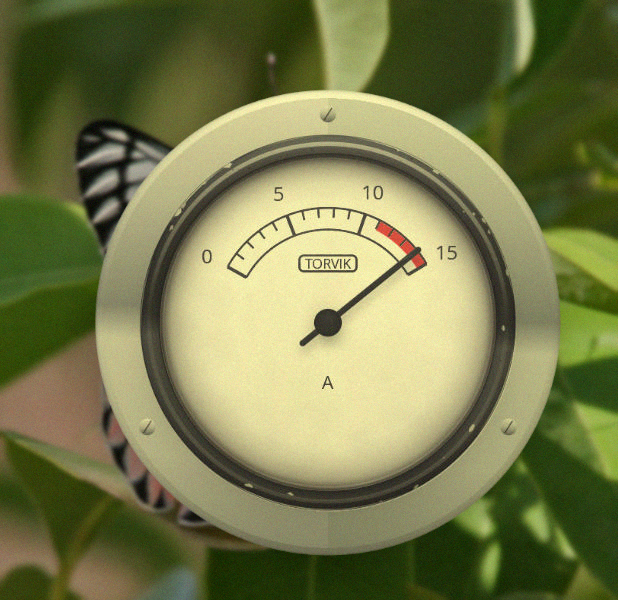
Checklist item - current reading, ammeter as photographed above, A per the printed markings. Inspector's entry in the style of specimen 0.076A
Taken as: 14A
